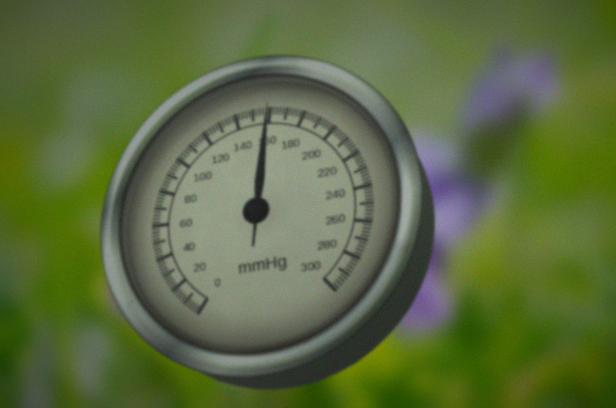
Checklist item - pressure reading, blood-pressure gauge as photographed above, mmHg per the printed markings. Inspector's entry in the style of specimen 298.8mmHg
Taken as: 160mmHg
